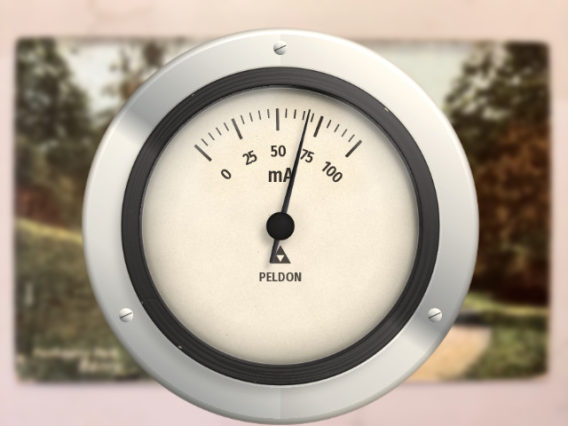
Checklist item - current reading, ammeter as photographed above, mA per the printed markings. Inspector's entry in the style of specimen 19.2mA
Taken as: 67.5mA
